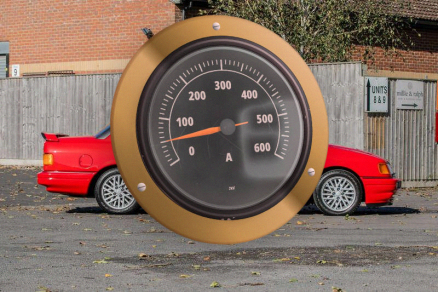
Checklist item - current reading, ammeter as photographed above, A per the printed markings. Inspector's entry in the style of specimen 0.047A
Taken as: 50A
